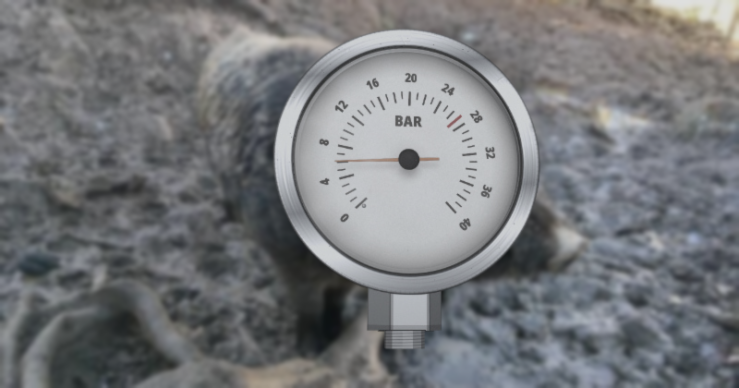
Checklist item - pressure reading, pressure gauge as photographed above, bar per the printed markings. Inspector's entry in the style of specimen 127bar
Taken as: 6bar
